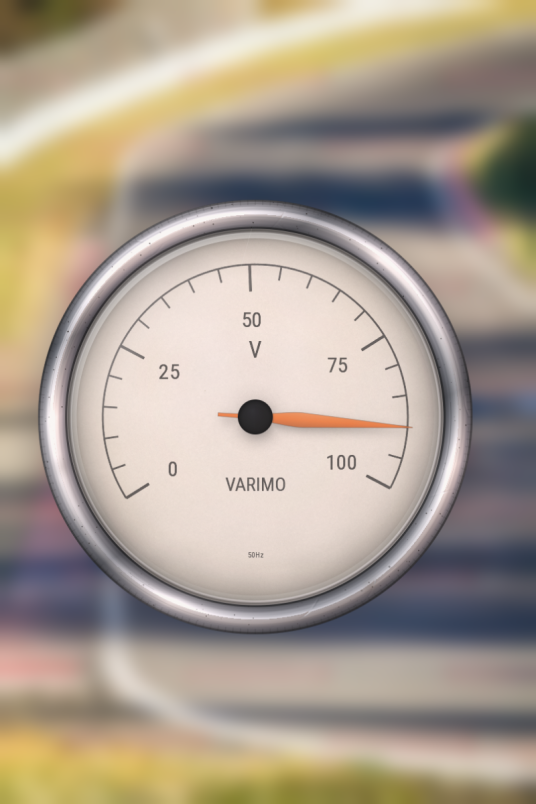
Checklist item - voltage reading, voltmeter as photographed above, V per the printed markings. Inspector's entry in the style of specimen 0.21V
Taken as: 90V
